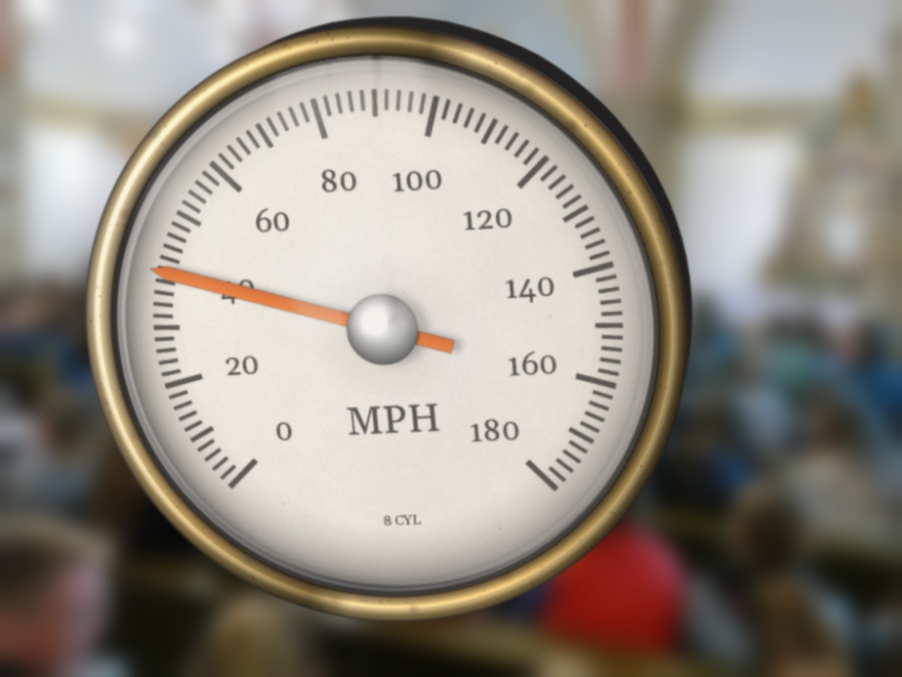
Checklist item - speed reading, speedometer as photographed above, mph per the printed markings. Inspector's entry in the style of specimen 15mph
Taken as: 40mph
